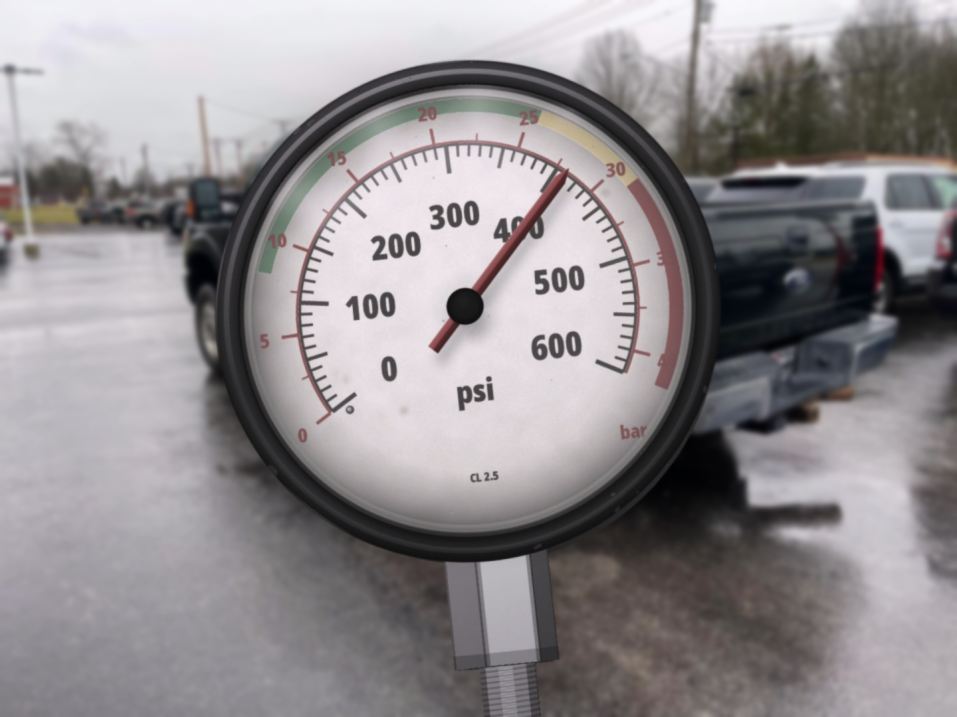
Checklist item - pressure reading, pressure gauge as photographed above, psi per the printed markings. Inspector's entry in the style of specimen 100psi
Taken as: 410psi
